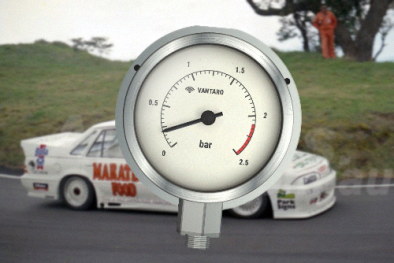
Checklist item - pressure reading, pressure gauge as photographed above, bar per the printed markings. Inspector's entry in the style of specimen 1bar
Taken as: 0.2bar
